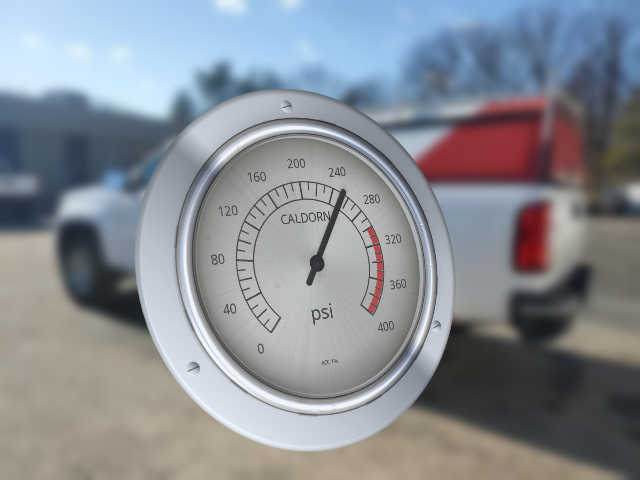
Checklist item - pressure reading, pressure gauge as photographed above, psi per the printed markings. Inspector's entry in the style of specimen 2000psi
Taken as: 250psi
